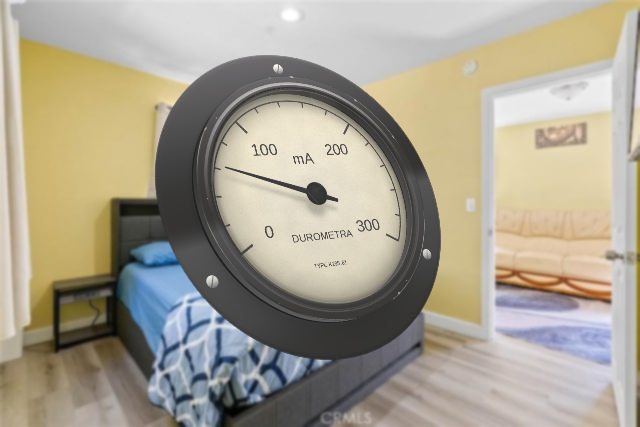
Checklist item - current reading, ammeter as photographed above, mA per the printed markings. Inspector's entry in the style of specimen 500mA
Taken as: 60mA
